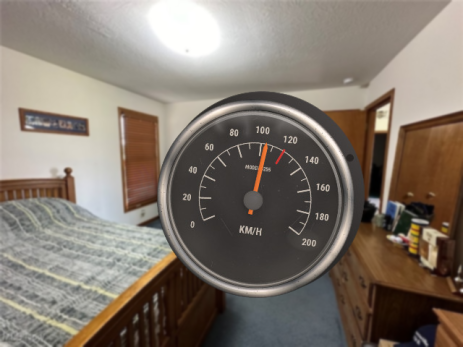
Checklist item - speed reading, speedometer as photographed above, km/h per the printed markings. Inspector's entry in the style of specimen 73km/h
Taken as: 105km/h
